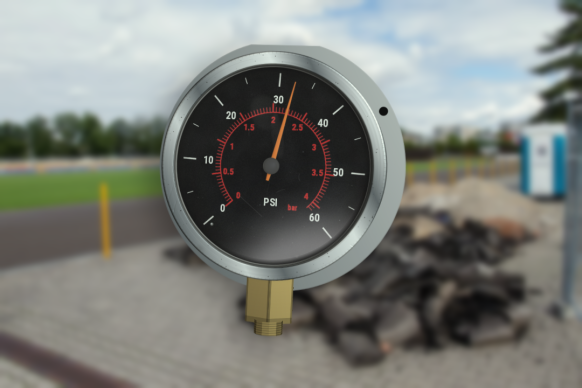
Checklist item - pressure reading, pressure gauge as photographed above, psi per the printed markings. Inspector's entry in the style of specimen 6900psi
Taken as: 32.5psi
